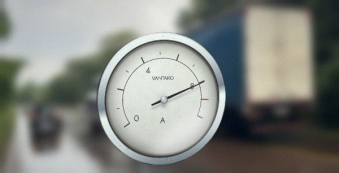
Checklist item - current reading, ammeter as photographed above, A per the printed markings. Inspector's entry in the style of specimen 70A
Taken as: 8A
